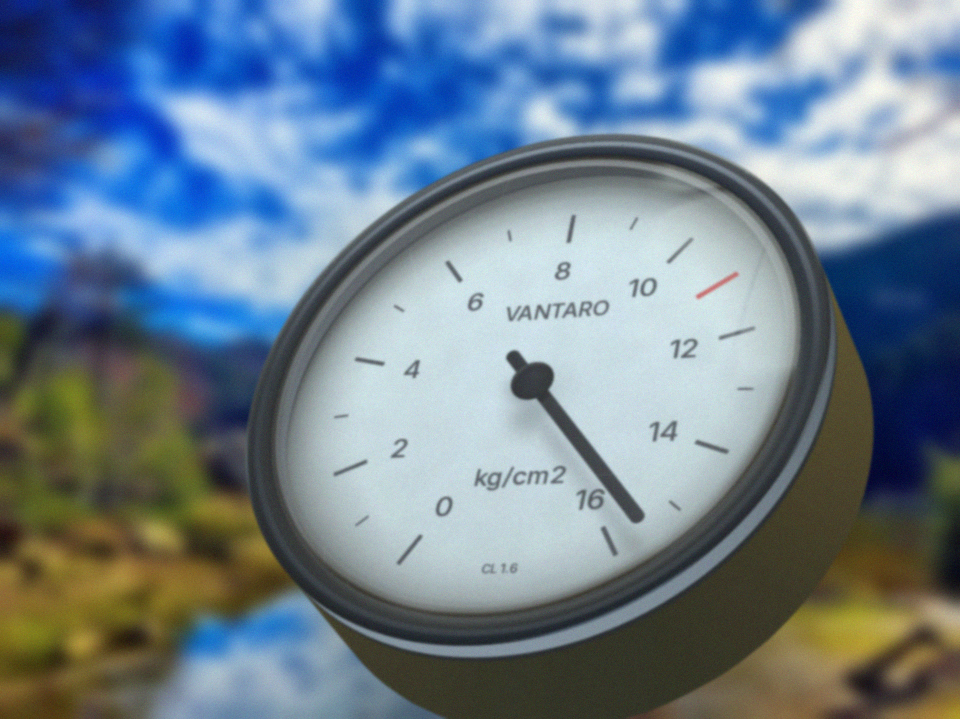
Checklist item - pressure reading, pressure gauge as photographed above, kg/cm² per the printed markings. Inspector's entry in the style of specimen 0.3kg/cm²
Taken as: 15.5kg/cm²
